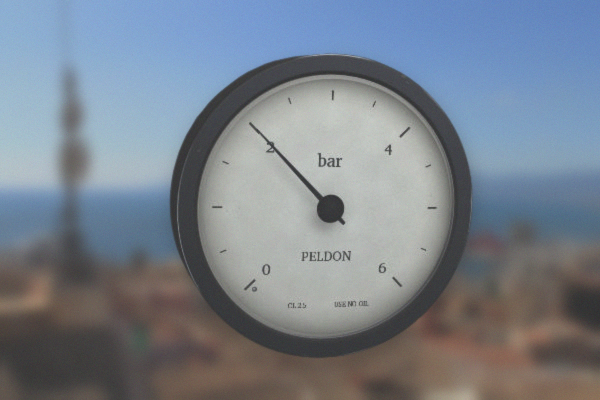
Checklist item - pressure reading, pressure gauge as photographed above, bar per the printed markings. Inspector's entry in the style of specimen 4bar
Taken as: 2bar
